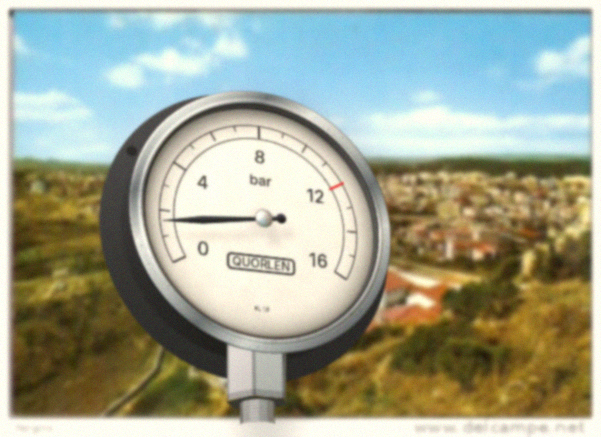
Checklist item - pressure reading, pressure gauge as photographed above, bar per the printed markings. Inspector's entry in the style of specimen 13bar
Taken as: 1.5bar
